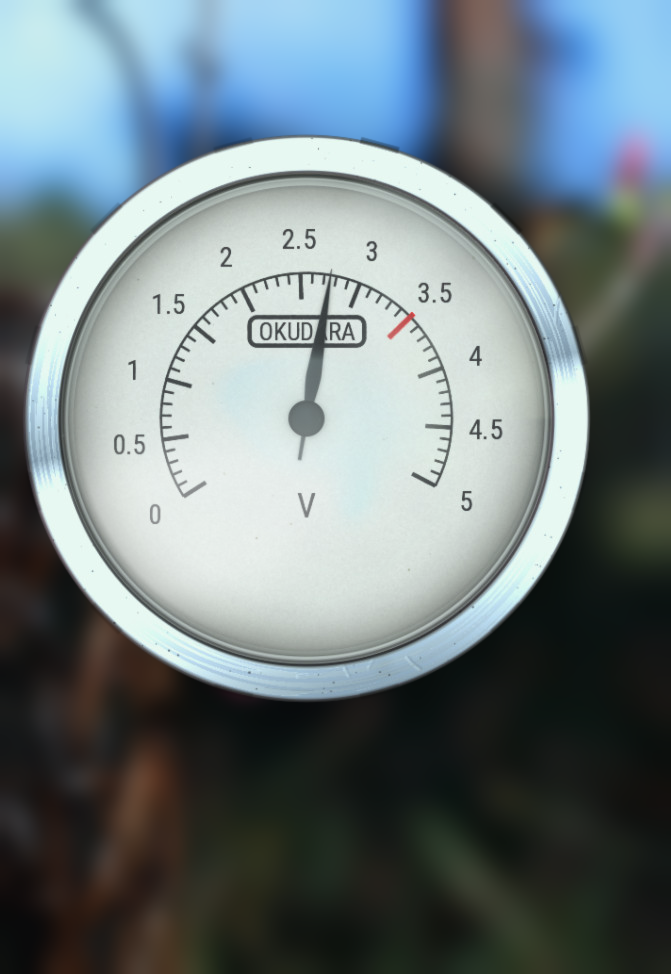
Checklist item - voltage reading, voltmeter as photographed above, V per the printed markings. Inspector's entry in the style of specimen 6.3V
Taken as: 2.75V
